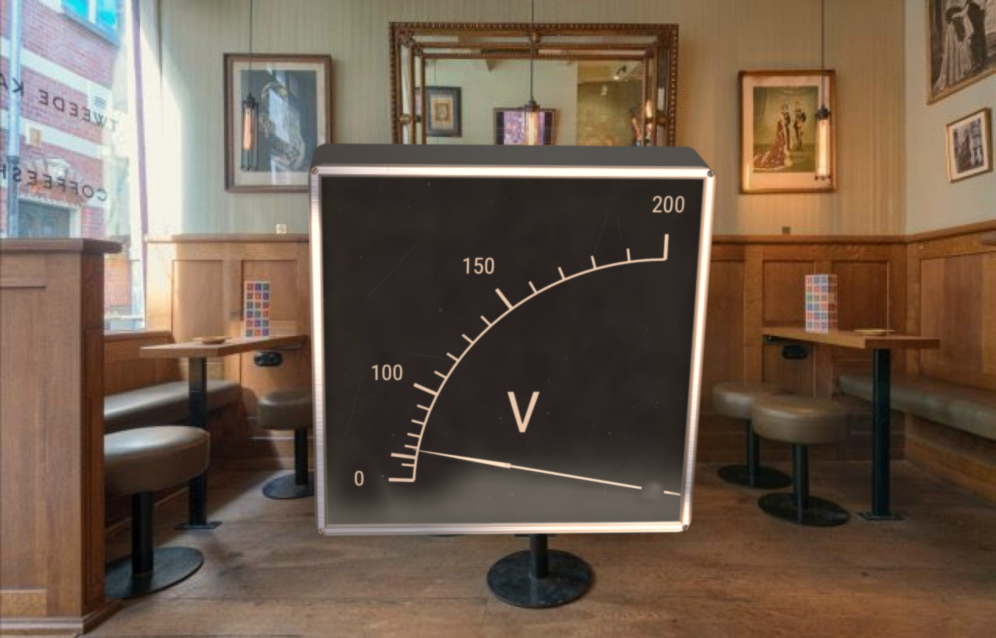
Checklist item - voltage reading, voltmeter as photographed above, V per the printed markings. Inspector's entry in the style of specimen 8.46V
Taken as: 60V
